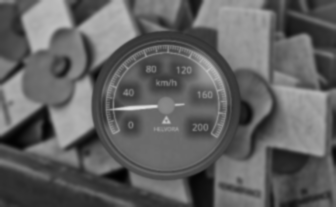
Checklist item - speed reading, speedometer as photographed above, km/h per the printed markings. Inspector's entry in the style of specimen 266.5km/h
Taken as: 20km/h
